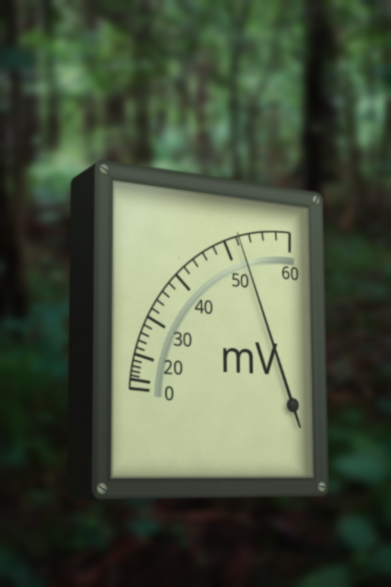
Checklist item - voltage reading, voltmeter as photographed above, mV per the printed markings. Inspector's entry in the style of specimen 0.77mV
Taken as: 52mV
